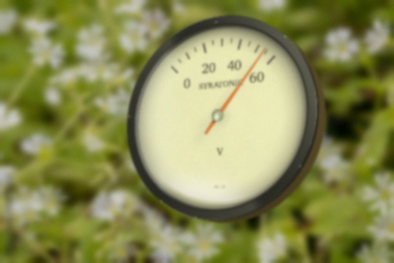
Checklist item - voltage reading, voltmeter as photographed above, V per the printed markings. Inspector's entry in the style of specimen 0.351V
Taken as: 55V
